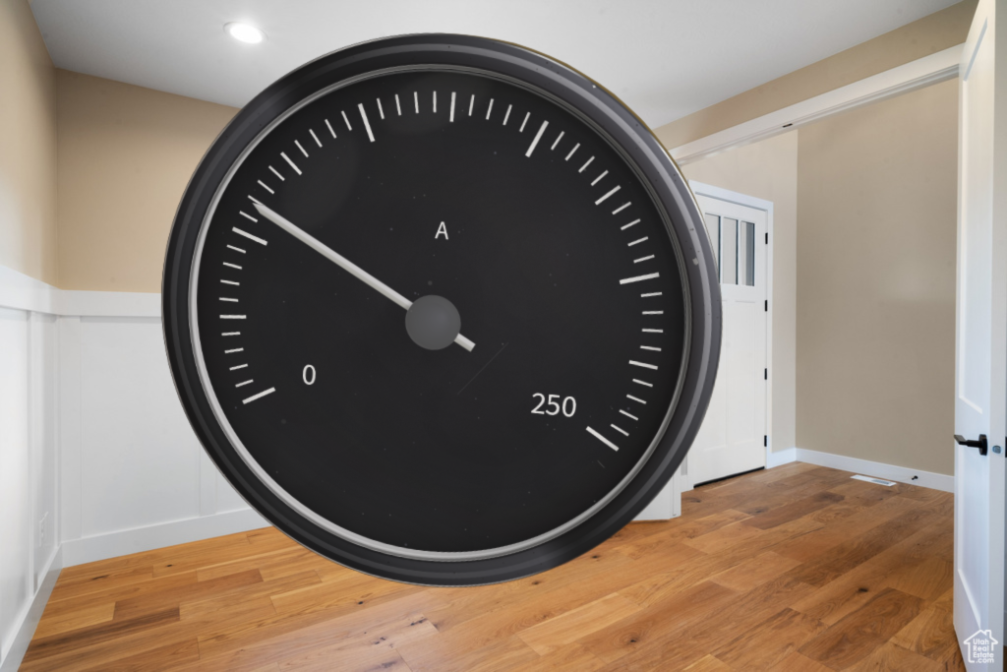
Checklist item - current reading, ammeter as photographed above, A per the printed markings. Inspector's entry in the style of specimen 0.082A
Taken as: 60A
